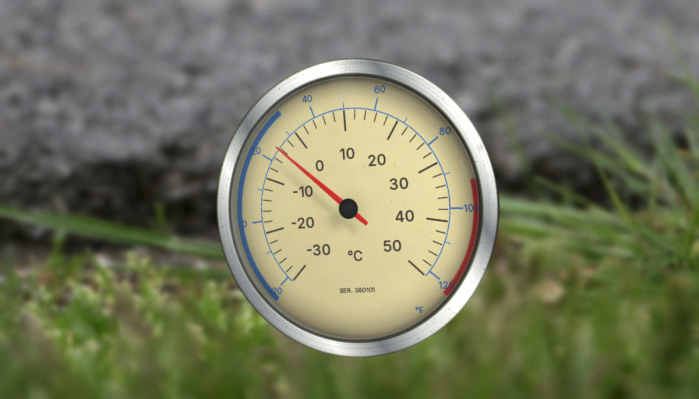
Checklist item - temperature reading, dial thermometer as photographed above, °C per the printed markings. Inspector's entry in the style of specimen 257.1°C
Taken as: -4°C
